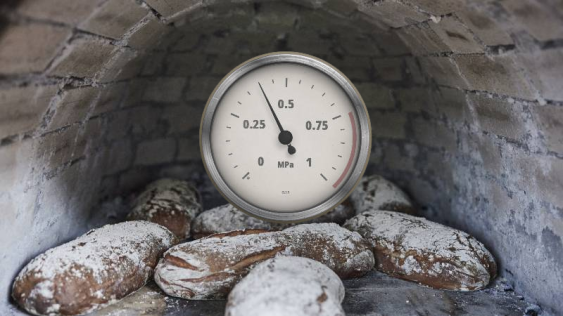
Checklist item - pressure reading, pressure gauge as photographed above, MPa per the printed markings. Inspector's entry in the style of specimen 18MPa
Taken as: 0.4MPa
